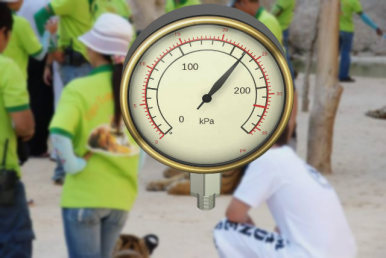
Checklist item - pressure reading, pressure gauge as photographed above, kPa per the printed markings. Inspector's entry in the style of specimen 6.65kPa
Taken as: 160kPa
